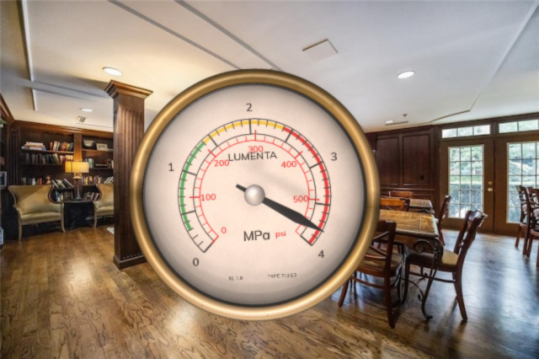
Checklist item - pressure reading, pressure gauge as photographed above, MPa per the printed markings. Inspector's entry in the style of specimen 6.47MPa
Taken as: 3.8MPa
